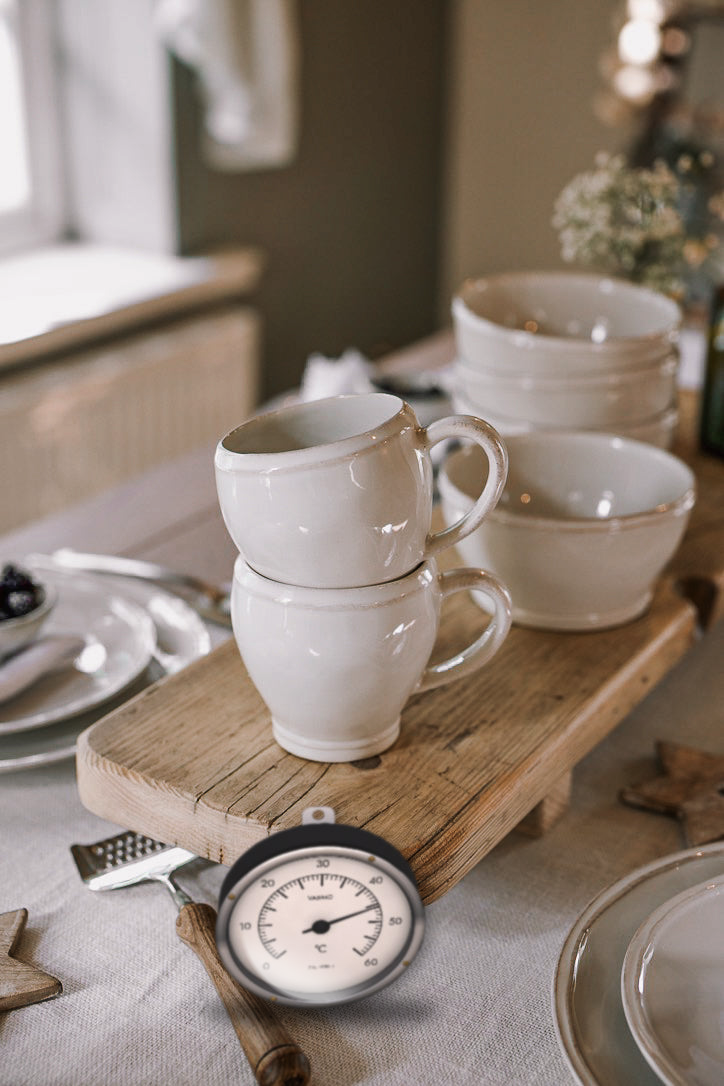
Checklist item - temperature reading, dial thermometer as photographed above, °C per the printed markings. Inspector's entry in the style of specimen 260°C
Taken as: 45°C
